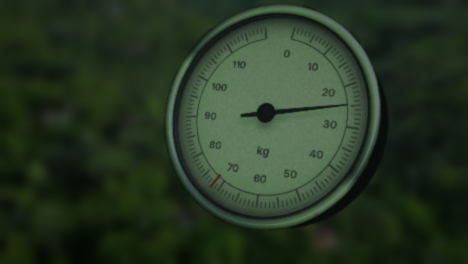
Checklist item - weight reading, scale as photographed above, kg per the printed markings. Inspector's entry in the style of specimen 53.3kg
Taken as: 25kg
